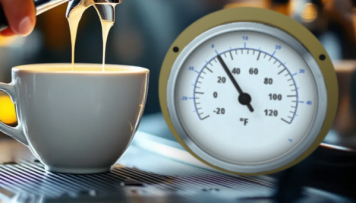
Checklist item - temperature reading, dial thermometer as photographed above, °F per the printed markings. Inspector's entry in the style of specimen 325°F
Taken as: 32°F
